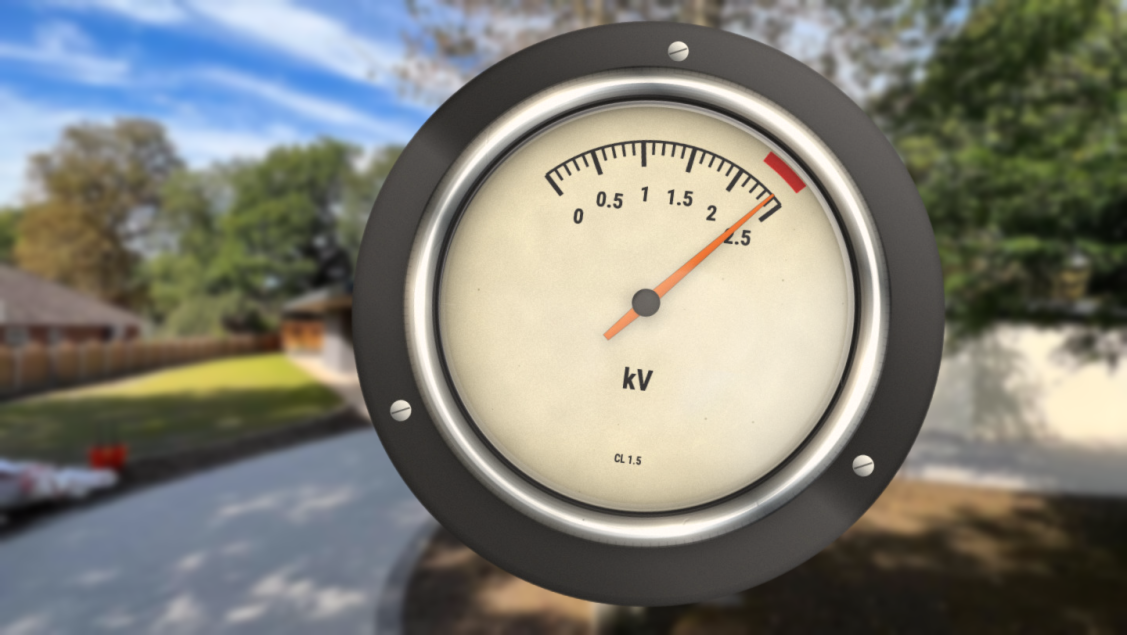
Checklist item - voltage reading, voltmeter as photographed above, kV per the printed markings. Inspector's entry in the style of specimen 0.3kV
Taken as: 2.4kV
